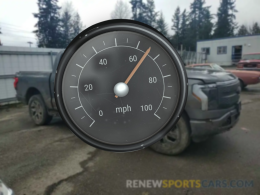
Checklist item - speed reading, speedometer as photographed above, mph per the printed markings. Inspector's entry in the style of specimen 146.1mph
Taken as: 65mph
